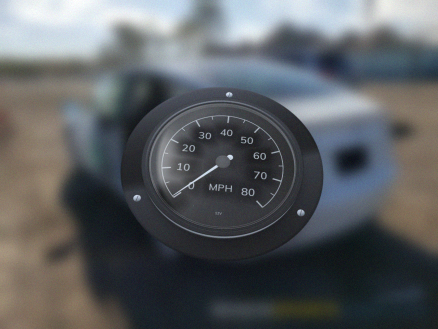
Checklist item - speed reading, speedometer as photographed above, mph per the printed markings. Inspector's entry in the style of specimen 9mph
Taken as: 0mph
